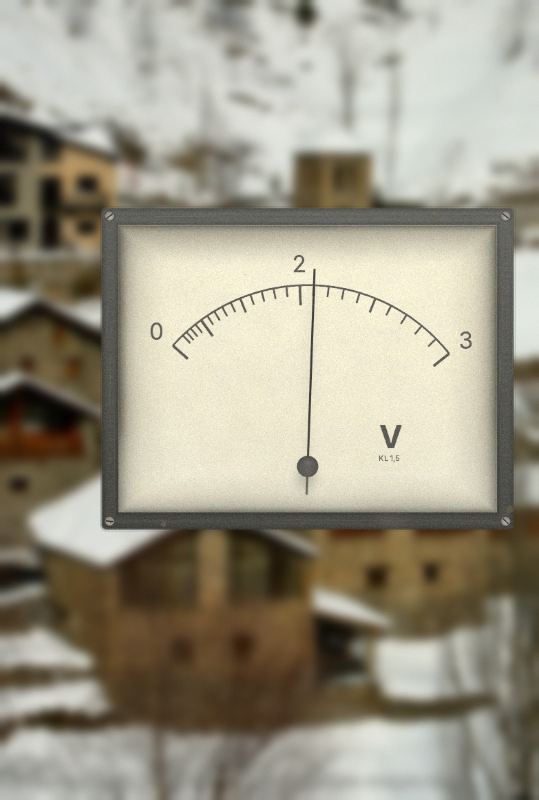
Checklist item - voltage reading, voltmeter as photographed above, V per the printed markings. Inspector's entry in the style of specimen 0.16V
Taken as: 2.1V
